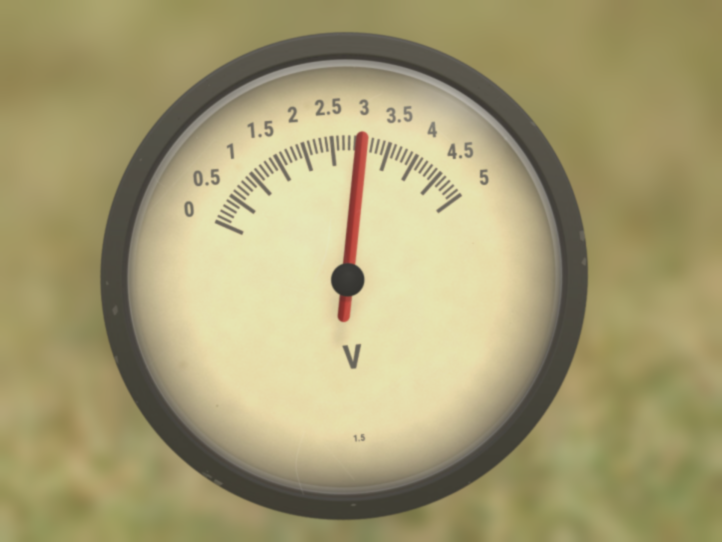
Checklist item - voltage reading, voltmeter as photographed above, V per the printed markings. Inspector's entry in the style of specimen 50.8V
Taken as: 3V
